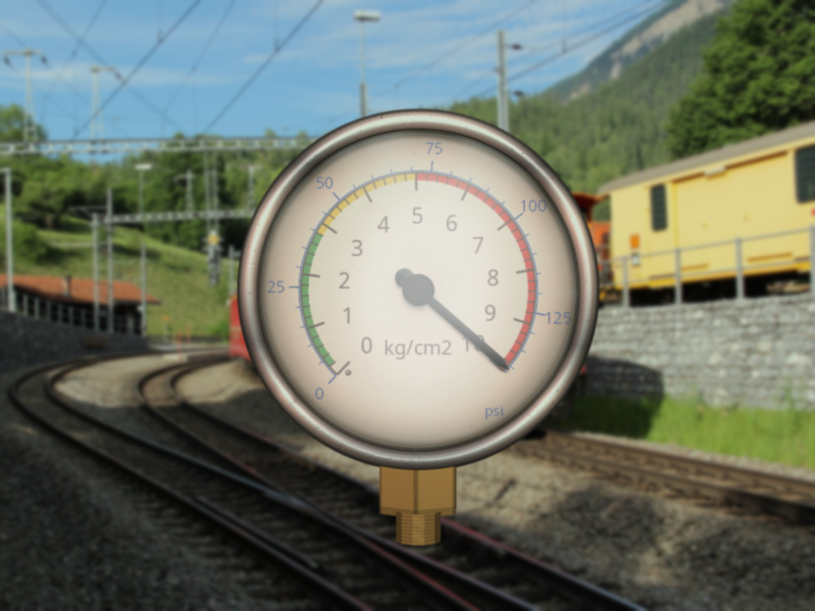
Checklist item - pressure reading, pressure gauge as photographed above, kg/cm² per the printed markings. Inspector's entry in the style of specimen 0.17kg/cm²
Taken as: 9.9kg/cm²
